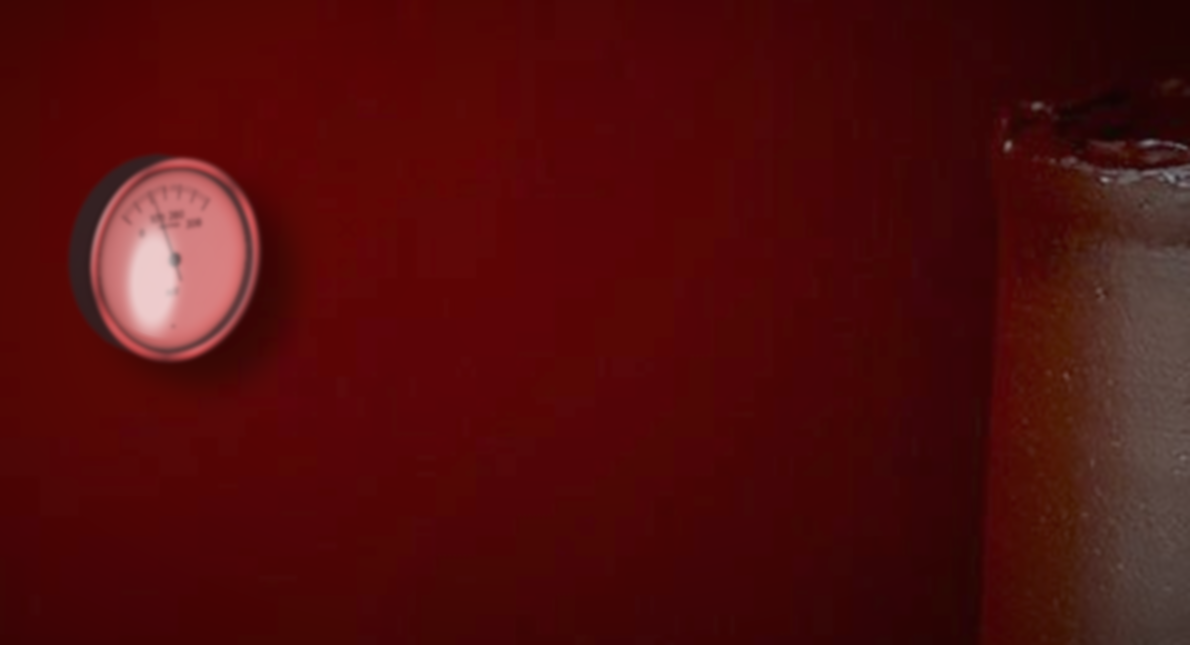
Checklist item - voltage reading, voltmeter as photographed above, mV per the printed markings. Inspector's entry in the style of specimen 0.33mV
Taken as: 100mV
